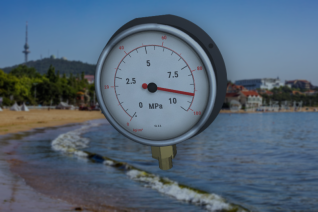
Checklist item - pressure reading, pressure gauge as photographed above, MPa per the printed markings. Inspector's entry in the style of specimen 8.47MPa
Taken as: 9MPa
